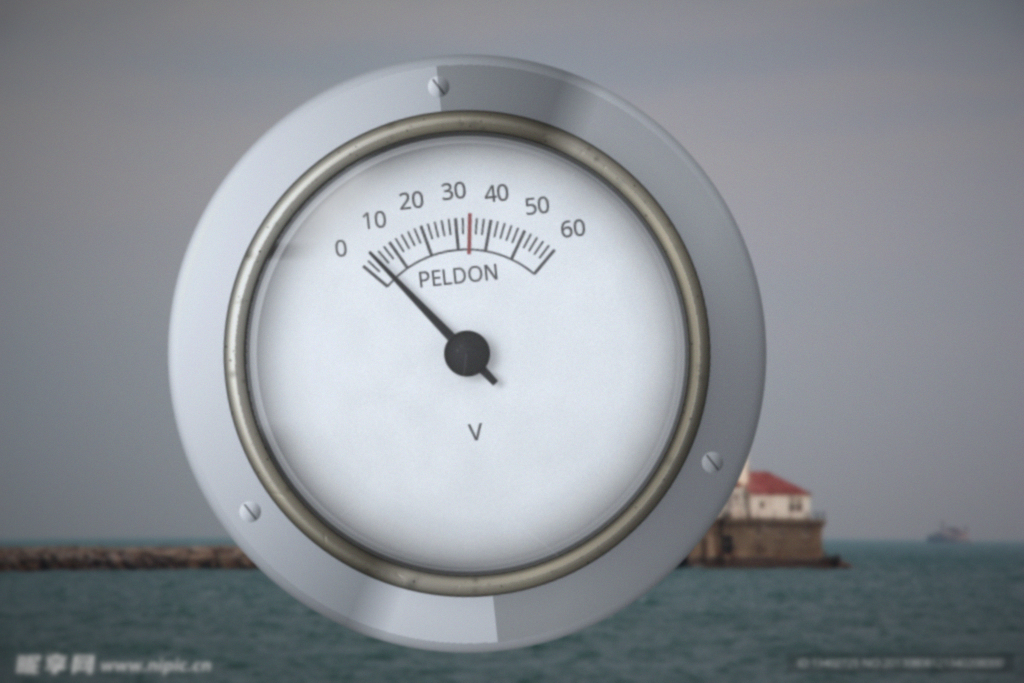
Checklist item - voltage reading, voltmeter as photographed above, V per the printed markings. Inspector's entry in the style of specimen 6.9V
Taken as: 4V
